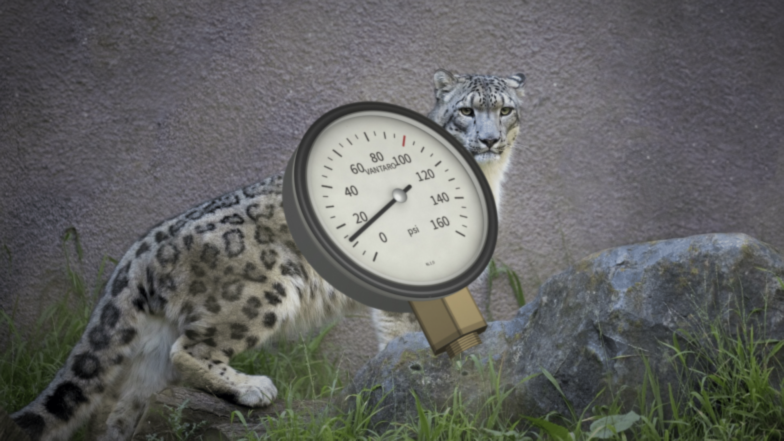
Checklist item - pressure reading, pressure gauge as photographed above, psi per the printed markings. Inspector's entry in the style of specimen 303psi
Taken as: 12.5psi
